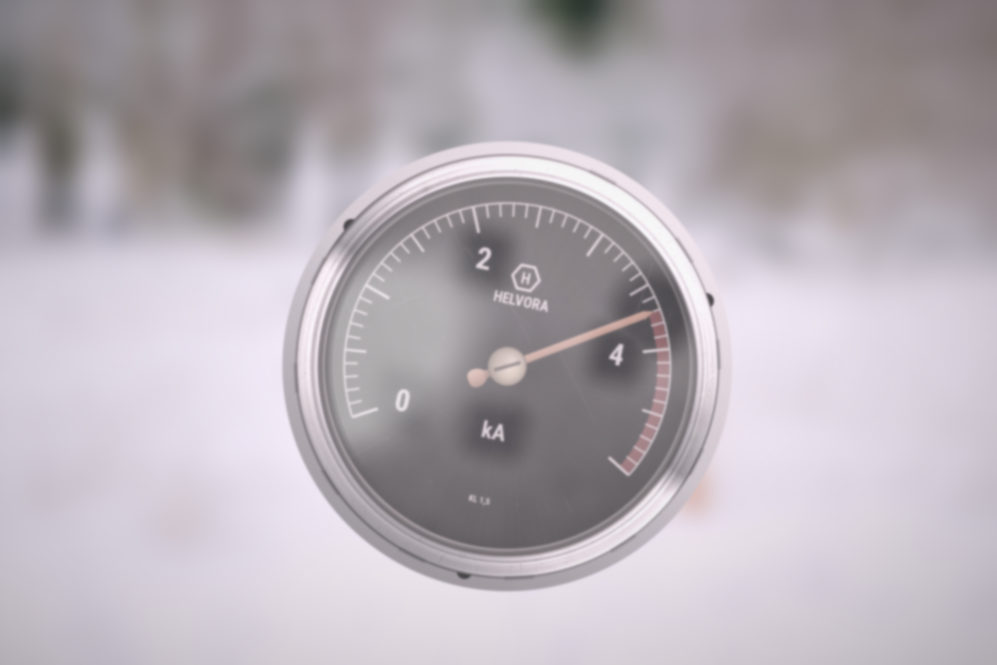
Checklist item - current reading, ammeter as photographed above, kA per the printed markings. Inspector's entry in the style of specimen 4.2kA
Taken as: 3.7kA
